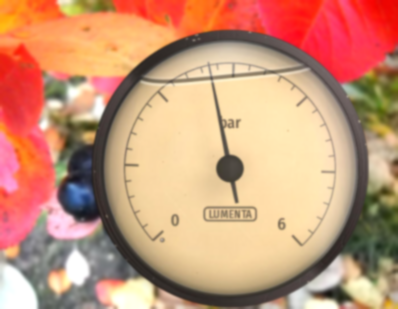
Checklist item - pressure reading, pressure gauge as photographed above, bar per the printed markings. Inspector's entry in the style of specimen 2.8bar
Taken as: 2.7bar
